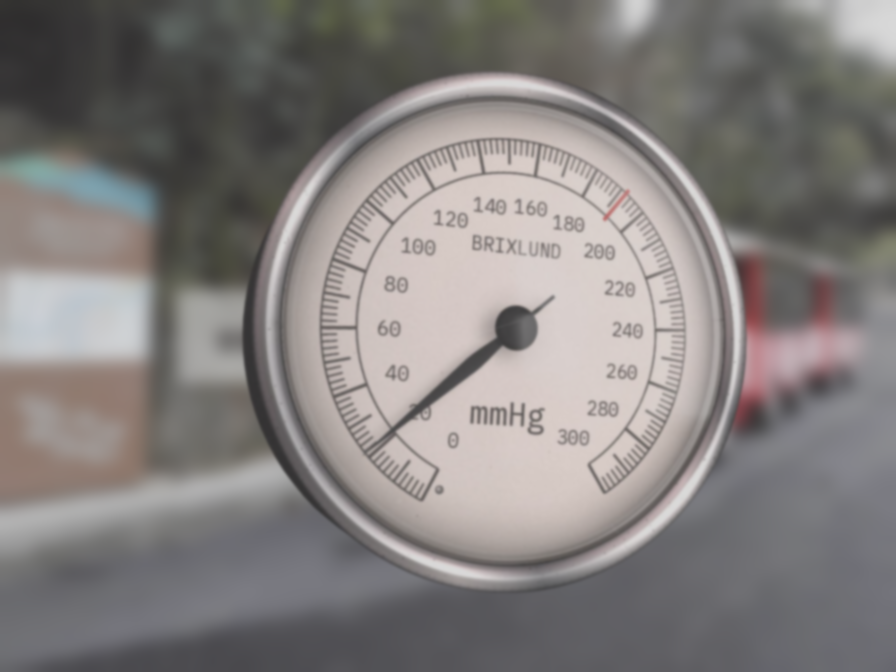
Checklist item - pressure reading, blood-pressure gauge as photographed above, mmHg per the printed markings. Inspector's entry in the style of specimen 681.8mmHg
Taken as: 22mmHg
